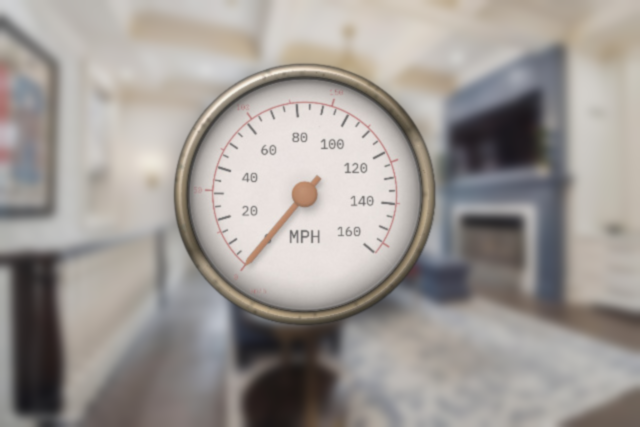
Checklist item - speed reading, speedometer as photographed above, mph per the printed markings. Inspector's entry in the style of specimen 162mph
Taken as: 0mph
